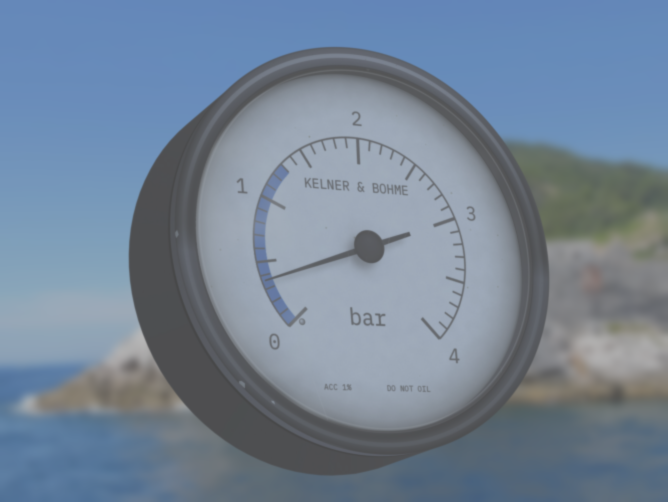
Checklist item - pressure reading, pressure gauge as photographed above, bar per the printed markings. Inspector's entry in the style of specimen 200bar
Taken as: 0.35bar
